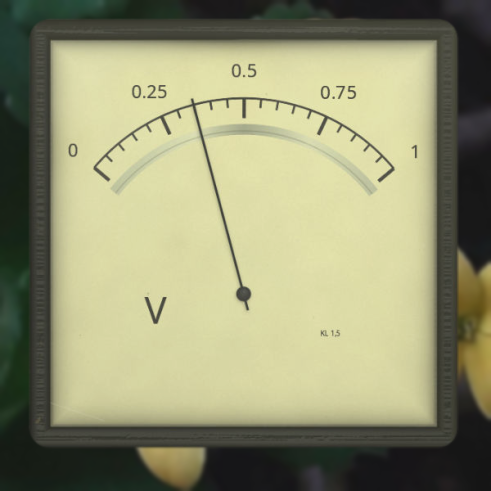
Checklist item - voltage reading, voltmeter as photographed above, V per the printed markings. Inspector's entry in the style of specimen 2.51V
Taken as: 0.35V
